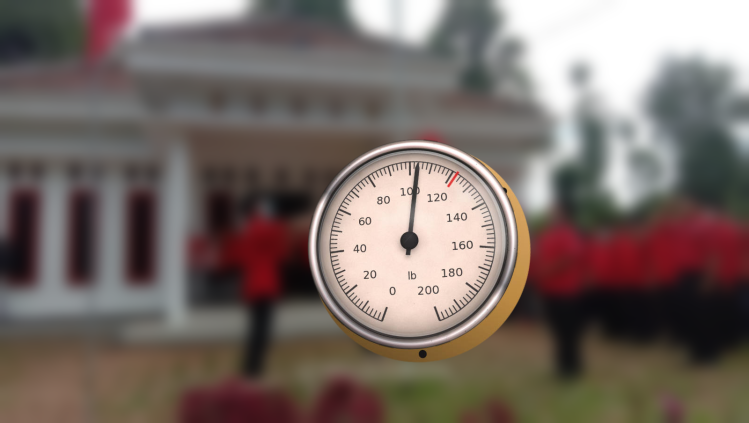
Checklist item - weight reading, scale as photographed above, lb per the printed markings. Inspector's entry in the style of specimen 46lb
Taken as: 104lb
